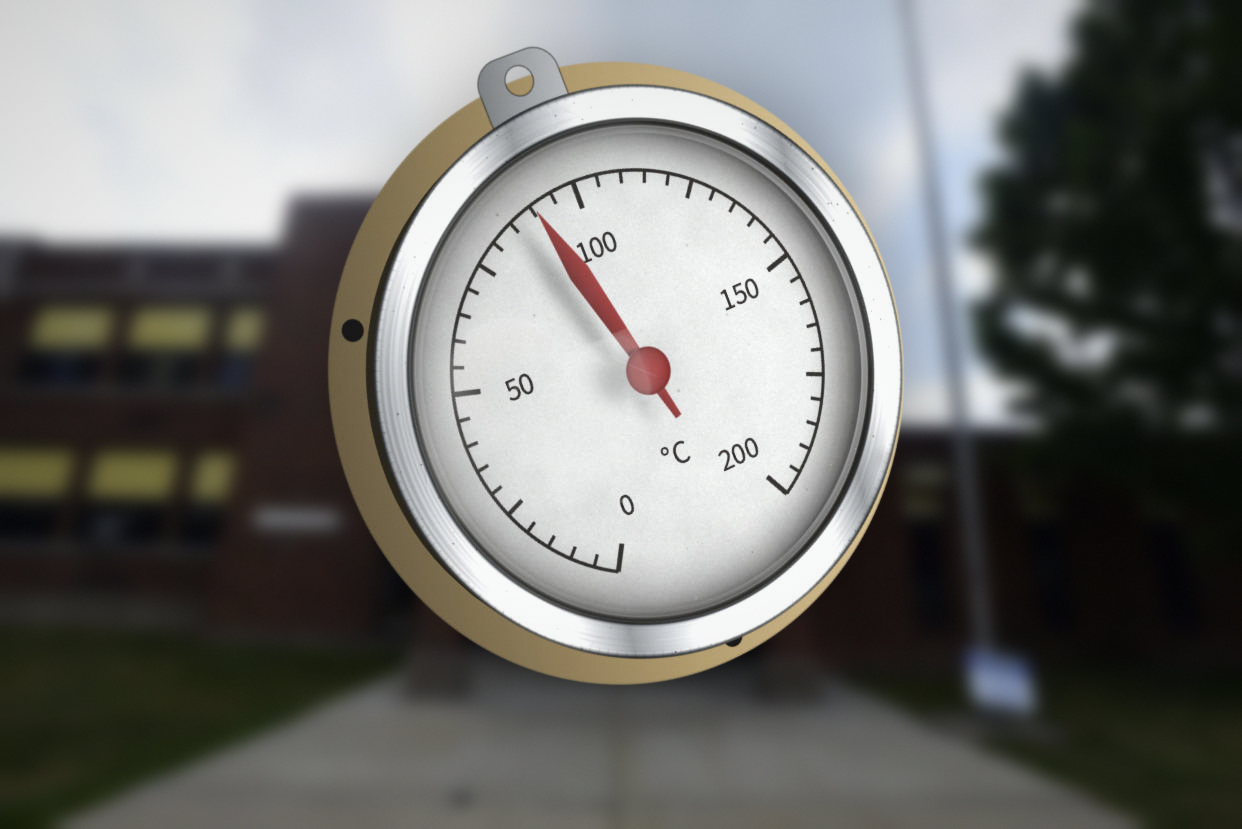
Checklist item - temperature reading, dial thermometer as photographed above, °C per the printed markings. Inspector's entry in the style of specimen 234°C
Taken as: 90°C
